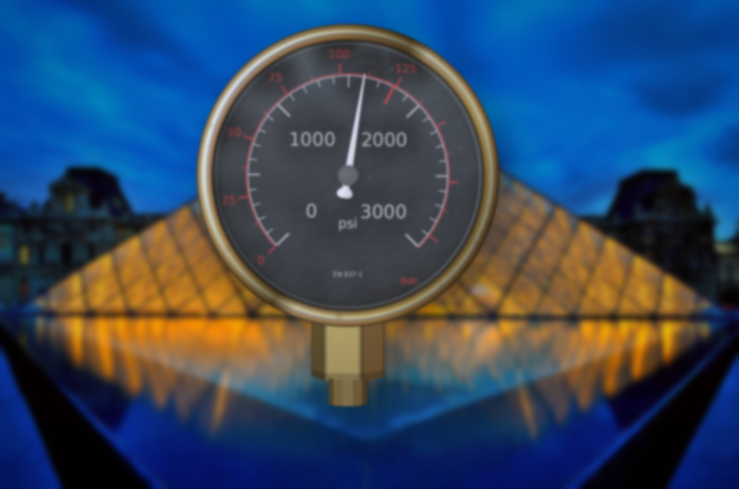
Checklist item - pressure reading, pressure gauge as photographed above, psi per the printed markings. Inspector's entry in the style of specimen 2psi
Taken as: 1600psi
